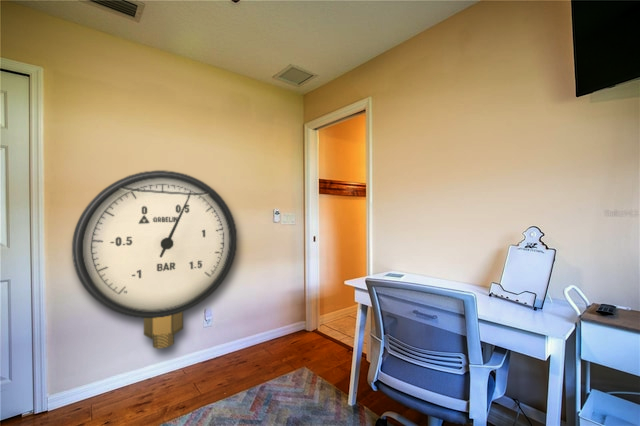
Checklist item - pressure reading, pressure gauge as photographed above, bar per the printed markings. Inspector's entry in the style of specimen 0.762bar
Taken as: 0.5bar
